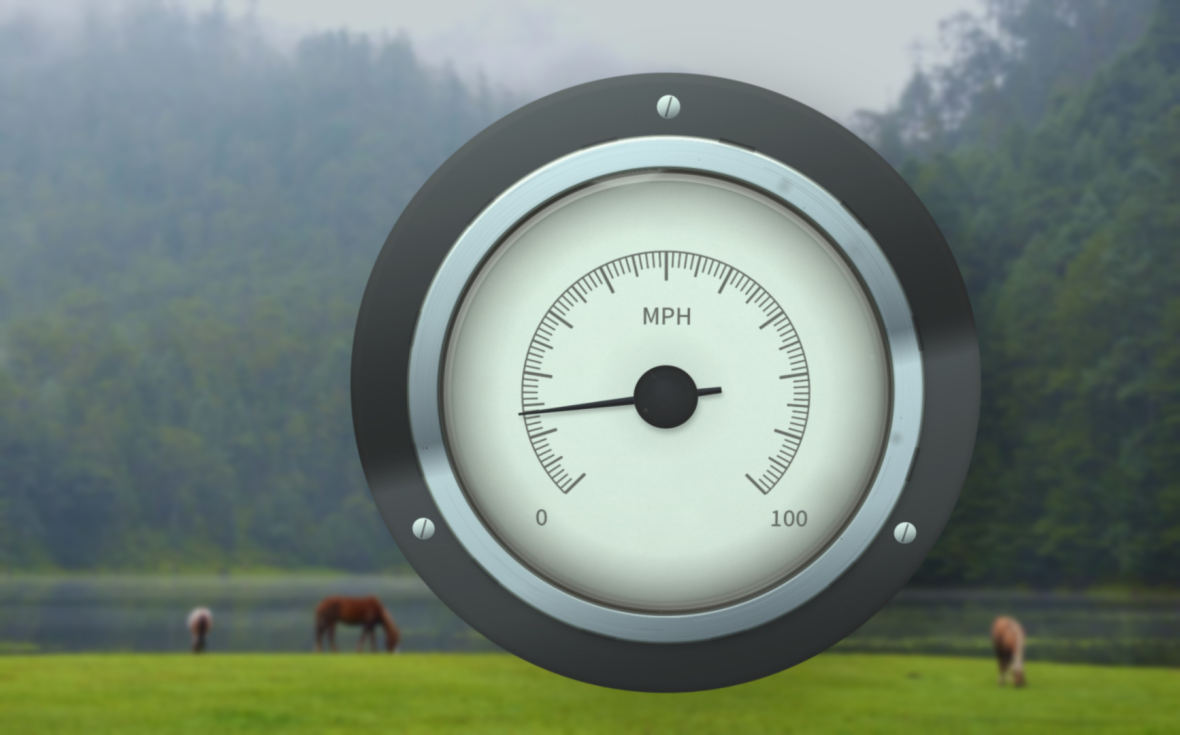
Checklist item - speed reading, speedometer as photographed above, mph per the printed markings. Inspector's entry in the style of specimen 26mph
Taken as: 14mph
